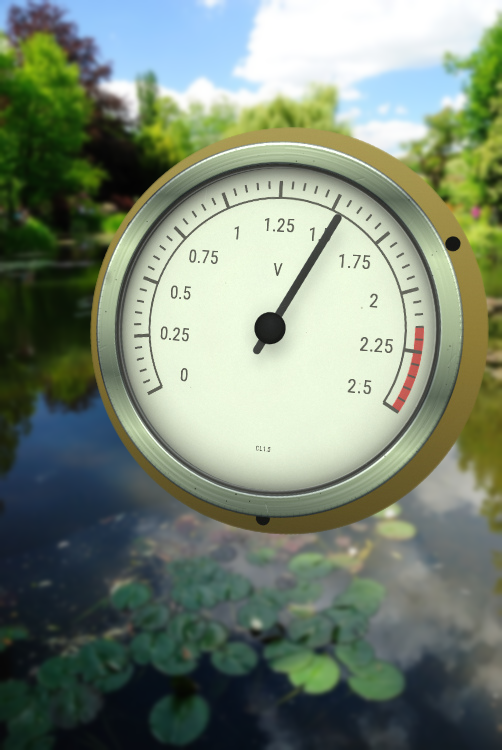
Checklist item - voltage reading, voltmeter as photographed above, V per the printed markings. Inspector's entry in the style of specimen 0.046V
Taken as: 1.55V
